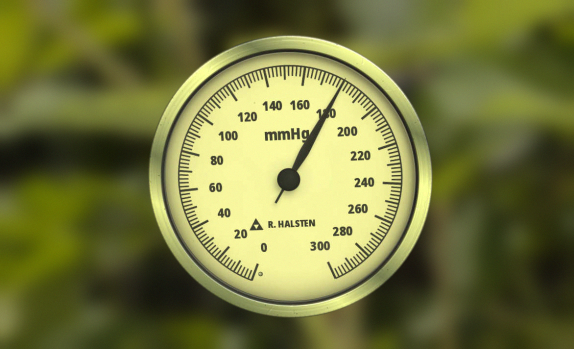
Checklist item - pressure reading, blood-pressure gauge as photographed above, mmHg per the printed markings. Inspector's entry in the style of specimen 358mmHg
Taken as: 180mmHg
